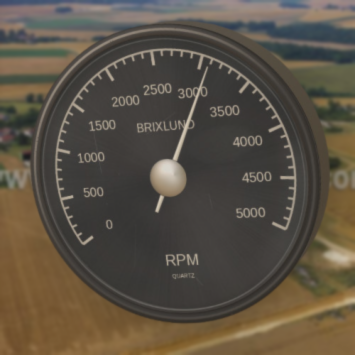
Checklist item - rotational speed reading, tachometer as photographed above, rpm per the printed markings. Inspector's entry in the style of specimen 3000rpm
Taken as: 3100rpm
